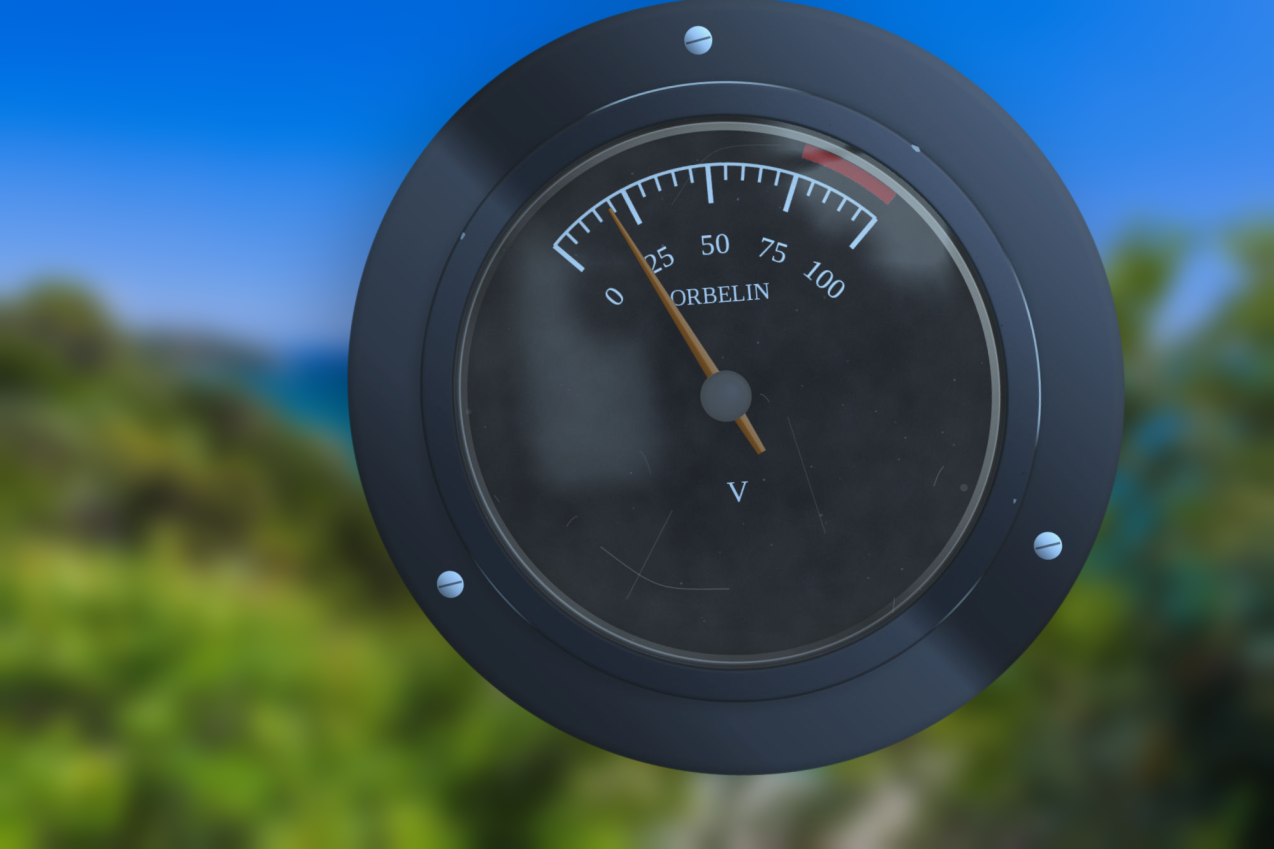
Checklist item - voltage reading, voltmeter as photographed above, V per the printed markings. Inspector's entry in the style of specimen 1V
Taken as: 20V
